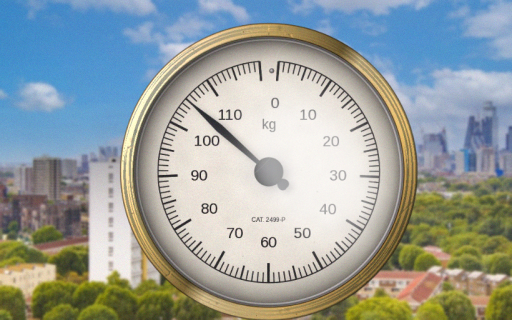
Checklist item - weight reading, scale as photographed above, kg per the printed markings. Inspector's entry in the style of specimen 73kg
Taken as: 105kg
